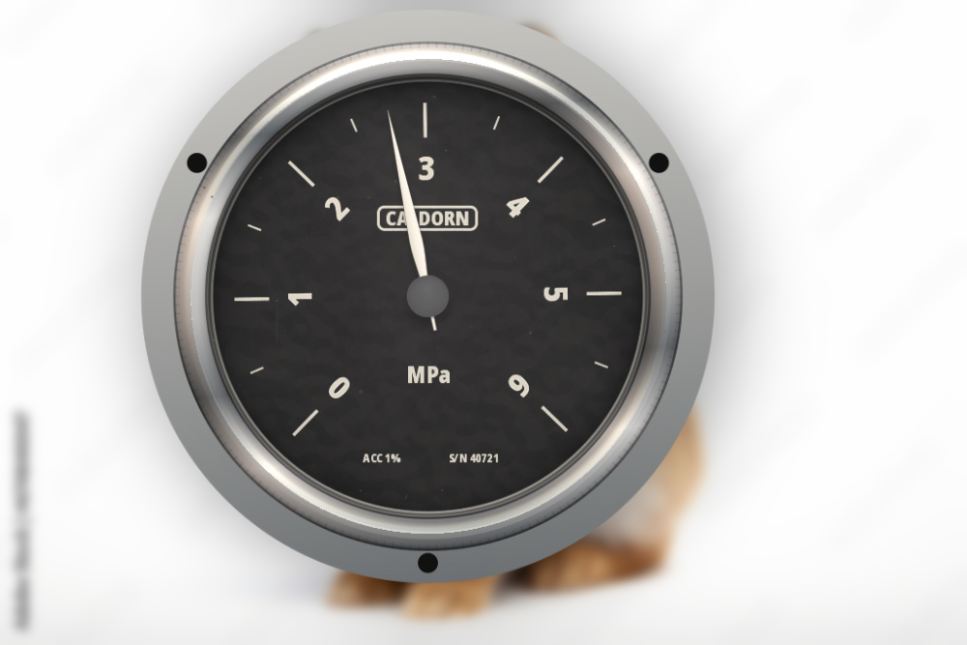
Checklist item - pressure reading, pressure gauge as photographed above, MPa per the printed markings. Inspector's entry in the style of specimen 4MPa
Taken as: 2.75MPa
